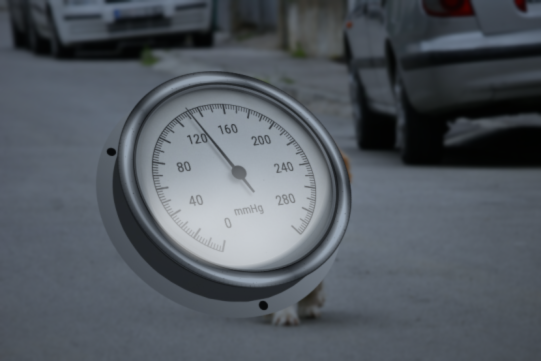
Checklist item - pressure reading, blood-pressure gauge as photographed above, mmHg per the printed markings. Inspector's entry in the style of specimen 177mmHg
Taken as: 130mmHg
